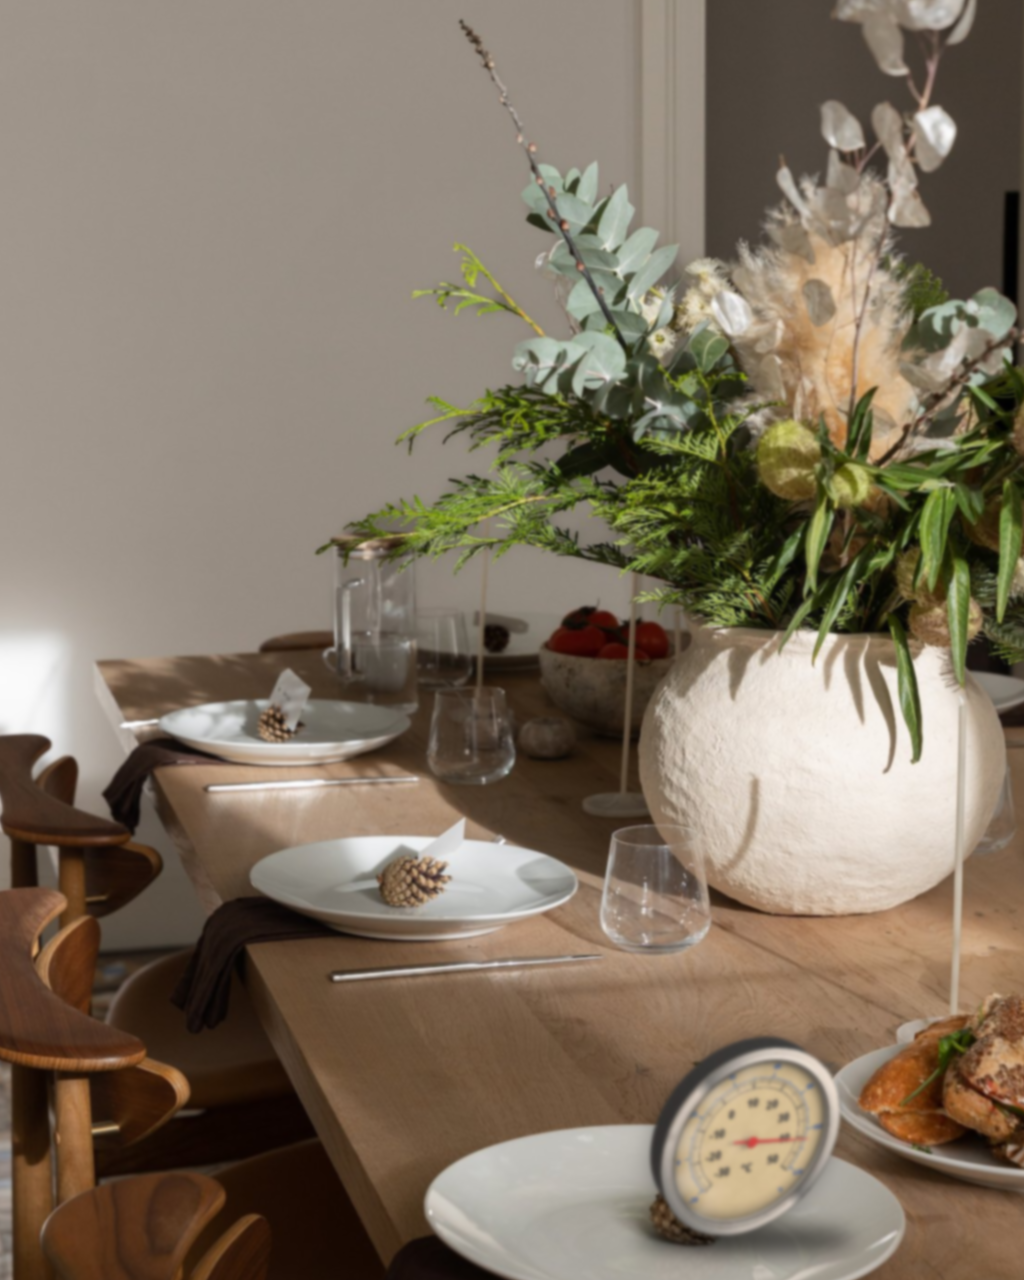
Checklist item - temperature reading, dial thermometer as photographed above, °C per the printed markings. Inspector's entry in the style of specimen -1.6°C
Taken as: 40°C
